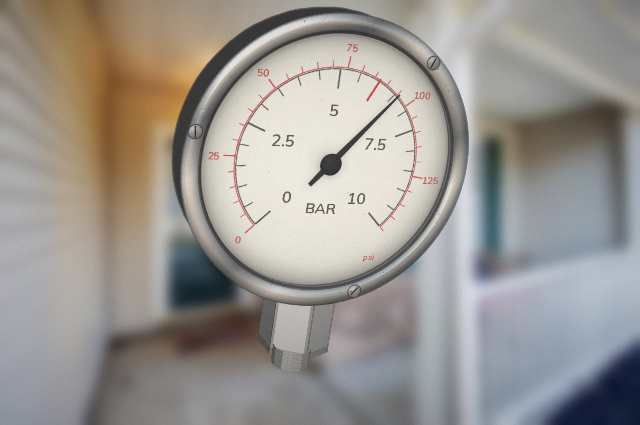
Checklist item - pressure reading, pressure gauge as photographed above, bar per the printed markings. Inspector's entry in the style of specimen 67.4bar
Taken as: 6.5bar
